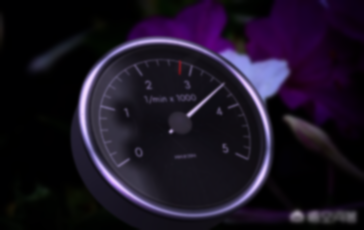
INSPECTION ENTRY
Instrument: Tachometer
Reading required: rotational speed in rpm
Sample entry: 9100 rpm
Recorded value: 3600 rpm
